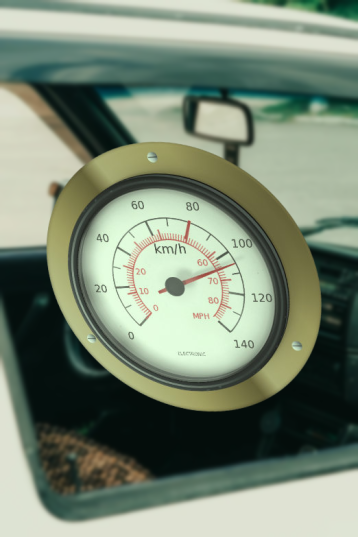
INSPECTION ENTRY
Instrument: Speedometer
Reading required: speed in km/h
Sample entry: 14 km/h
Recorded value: 105 km/h
